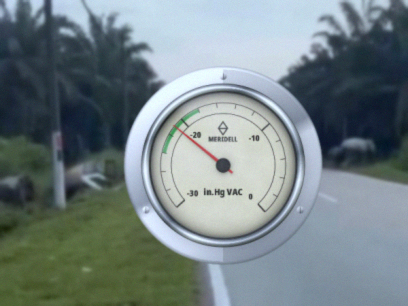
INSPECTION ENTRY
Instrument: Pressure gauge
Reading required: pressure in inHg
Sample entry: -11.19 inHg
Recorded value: -21 inHg
